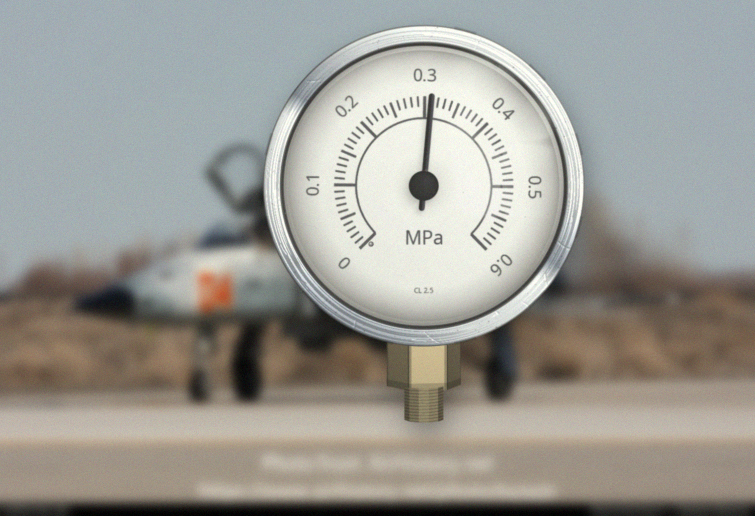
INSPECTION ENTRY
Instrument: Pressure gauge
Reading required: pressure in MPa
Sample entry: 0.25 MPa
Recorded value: 0.31 MPa
